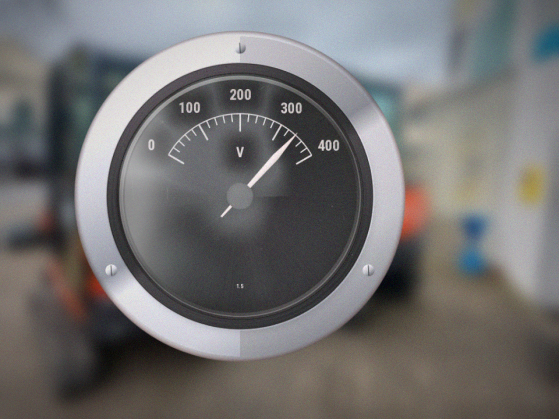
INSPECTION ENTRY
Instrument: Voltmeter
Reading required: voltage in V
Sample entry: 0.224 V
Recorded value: 340 V
